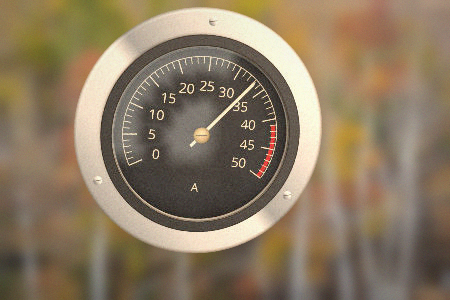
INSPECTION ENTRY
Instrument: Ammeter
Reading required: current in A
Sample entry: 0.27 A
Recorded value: 33 A
